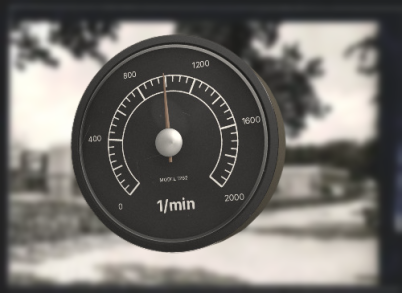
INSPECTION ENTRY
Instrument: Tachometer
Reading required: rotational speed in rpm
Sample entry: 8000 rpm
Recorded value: 1000 rpm
